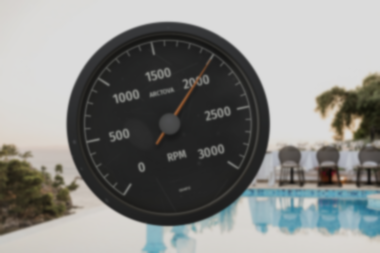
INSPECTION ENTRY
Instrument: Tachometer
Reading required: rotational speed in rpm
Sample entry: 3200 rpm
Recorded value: 2000 rpm
